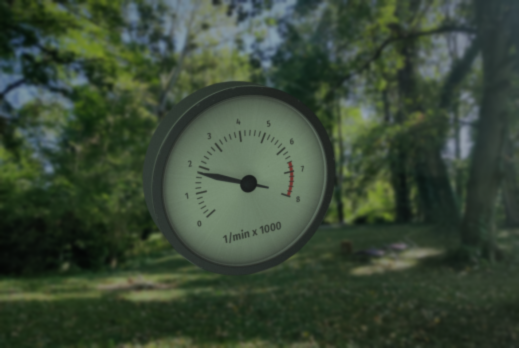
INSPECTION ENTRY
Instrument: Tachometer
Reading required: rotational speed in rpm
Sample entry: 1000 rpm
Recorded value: 1800 rpm
